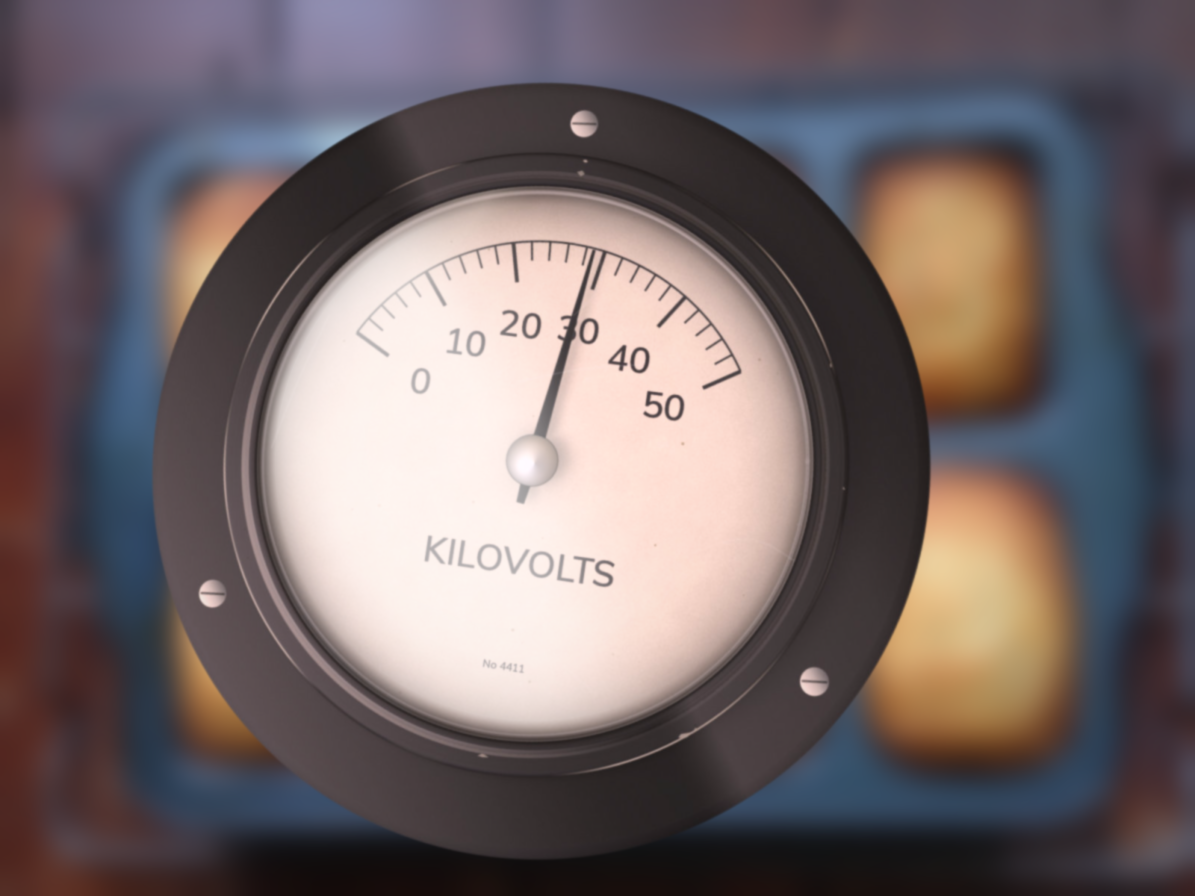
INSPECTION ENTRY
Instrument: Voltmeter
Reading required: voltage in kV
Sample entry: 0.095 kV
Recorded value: 29 kV
